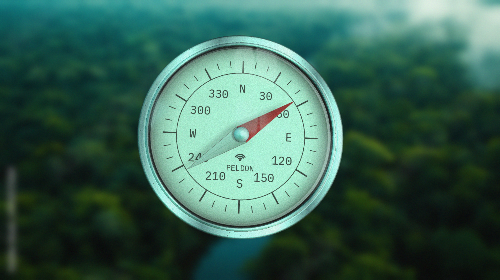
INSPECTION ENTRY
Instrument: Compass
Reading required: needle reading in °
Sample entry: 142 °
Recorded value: 55 °
